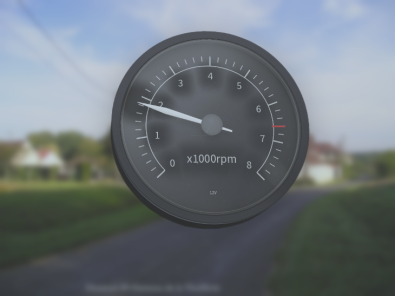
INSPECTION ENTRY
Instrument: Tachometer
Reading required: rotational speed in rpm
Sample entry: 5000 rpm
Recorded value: 1800 rpm
